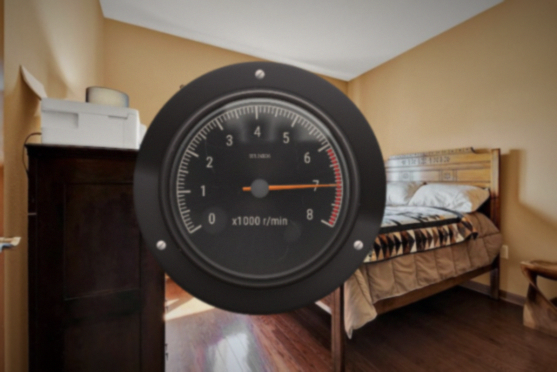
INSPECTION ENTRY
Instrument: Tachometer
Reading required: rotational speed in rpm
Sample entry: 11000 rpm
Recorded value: 7000 rpm
